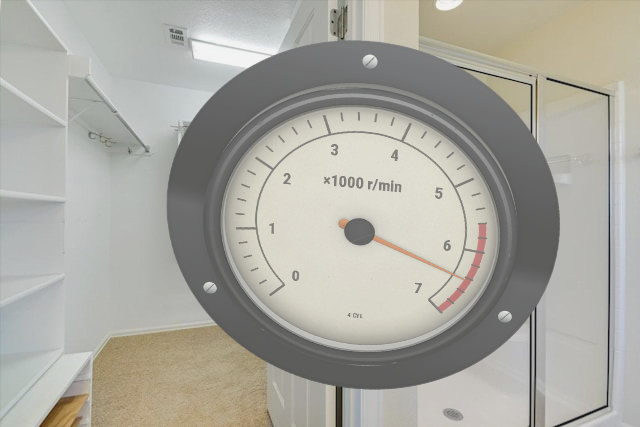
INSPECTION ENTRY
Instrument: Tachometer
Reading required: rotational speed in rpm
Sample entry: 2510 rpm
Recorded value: 6400 rpm
